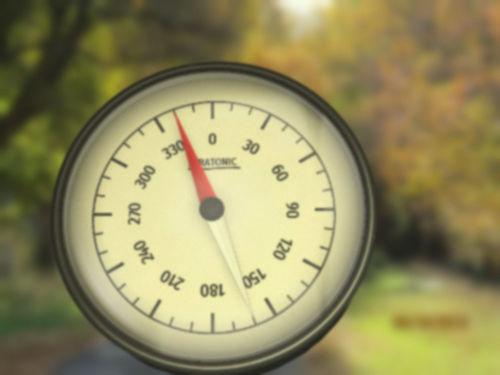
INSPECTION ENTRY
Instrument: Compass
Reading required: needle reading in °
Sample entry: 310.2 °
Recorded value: 340 °
